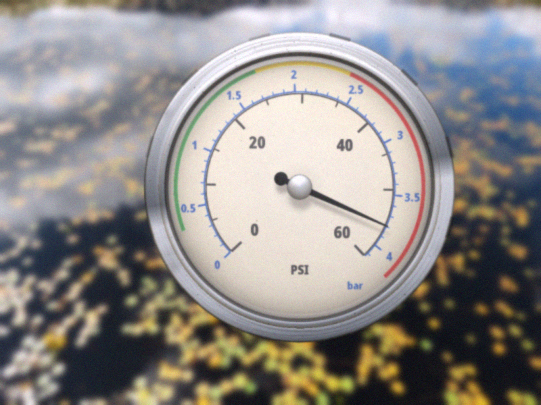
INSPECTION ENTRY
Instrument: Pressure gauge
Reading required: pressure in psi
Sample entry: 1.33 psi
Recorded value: 55 psi
